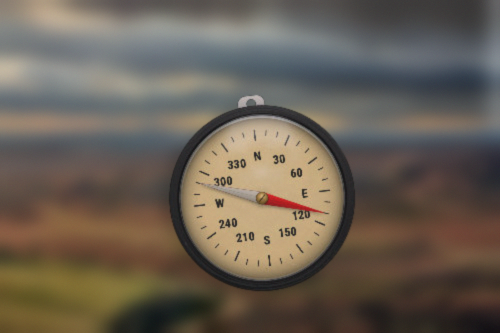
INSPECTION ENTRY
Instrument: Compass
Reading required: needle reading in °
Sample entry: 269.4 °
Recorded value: 110 °
